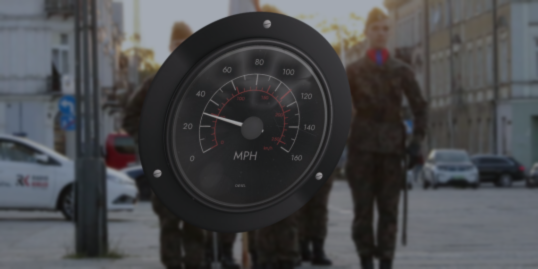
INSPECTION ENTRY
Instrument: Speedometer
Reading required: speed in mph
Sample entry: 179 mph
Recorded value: 30 mph
